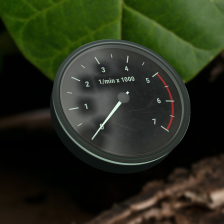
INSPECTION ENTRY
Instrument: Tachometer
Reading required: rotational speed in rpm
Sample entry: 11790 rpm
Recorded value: 0 rpm
